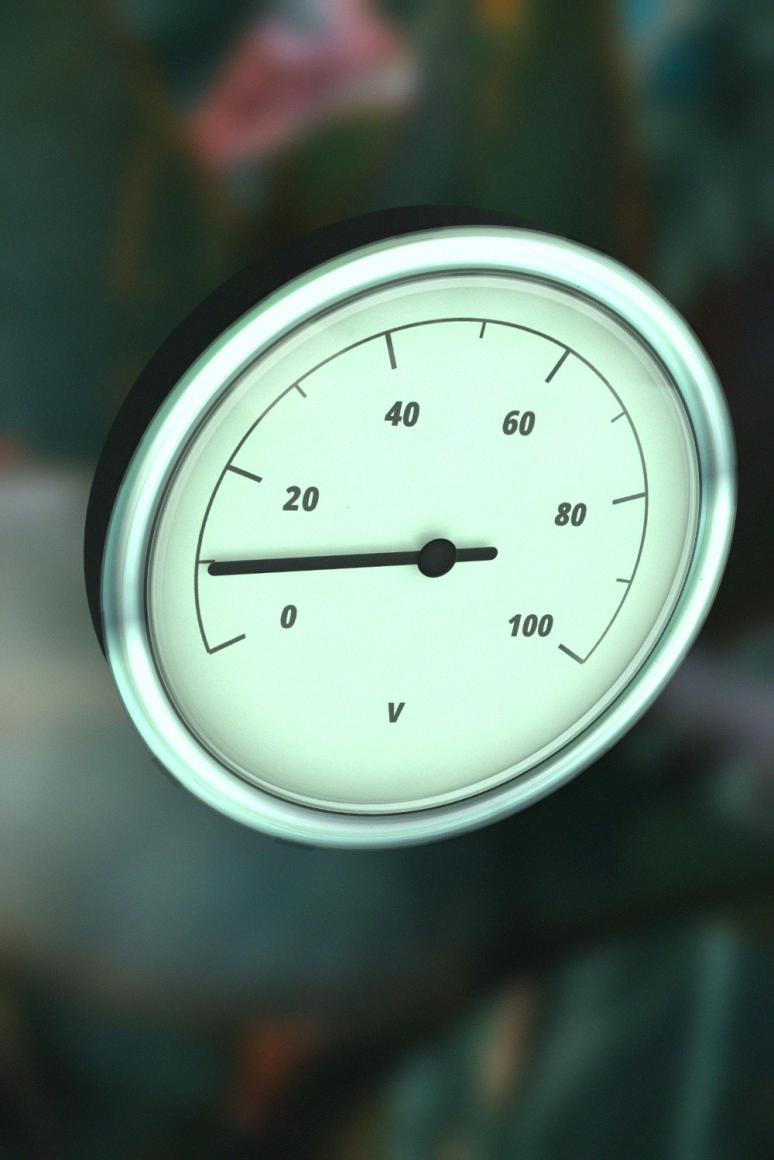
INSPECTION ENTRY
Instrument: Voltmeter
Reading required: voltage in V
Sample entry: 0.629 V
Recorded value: 10 V
